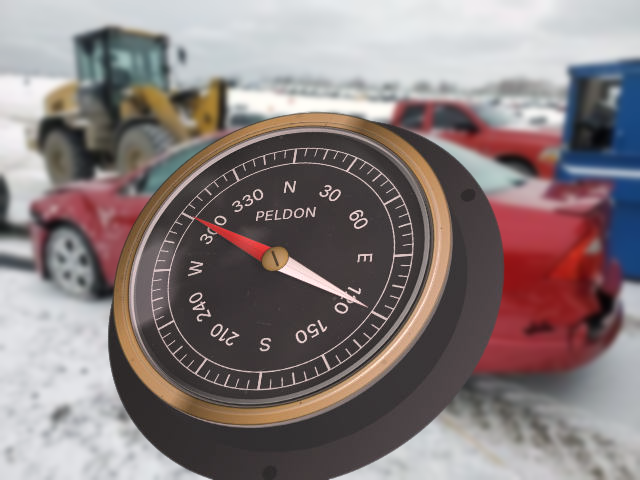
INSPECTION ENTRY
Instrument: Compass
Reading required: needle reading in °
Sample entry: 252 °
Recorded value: 300 °
